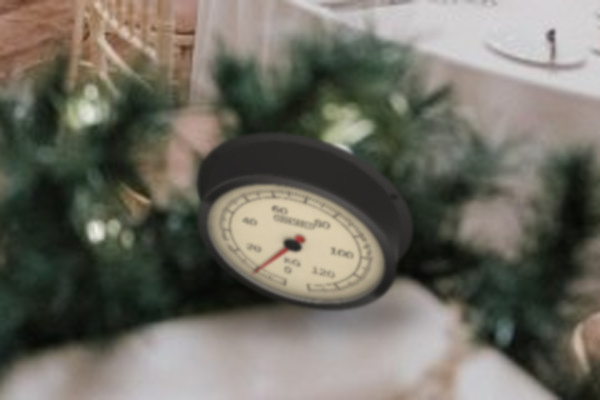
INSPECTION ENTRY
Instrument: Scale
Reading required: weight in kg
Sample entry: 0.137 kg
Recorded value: 10 kg
